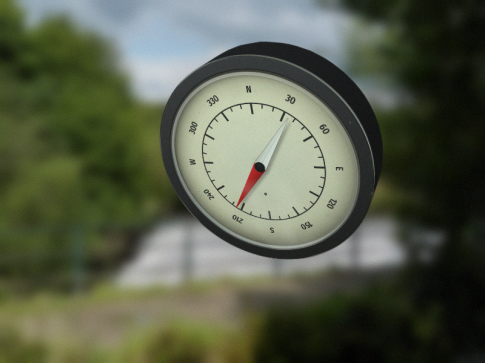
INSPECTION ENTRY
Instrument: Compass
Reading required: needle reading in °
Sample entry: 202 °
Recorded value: 215 °
